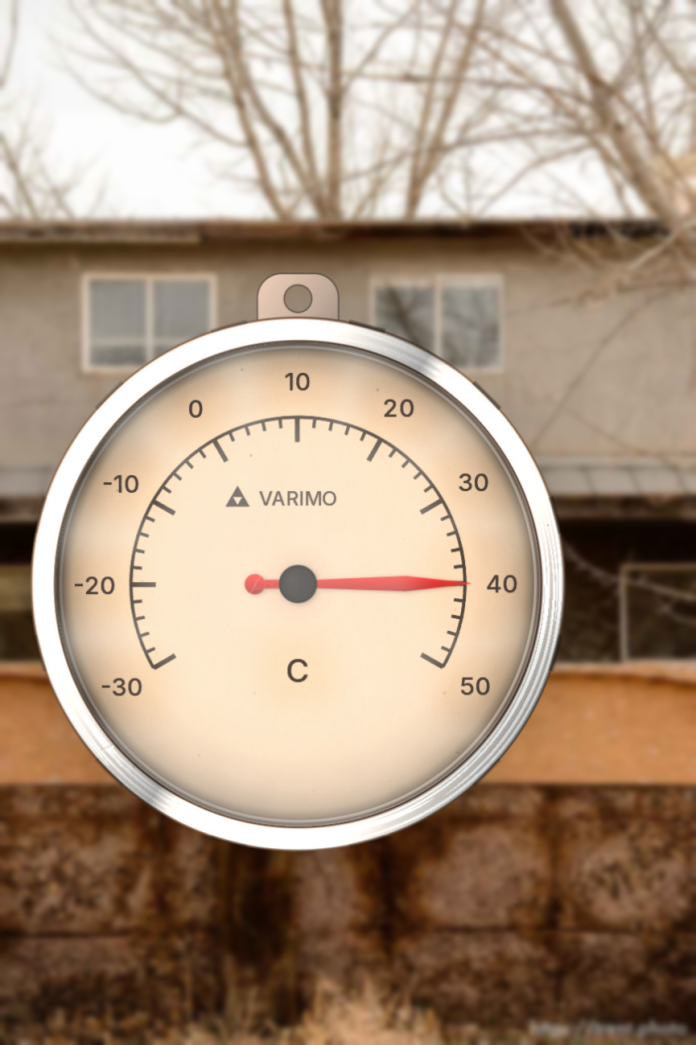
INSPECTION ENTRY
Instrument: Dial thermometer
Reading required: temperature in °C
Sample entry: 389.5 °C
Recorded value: 40 °C
